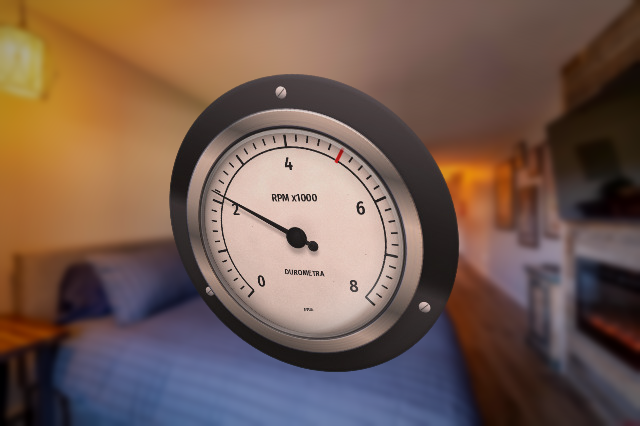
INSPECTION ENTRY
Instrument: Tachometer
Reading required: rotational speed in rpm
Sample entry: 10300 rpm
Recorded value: 2200 rpm
